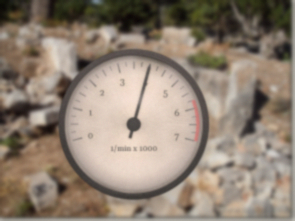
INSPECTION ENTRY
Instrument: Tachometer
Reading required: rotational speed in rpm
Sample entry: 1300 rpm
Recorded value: 4000 rpm
